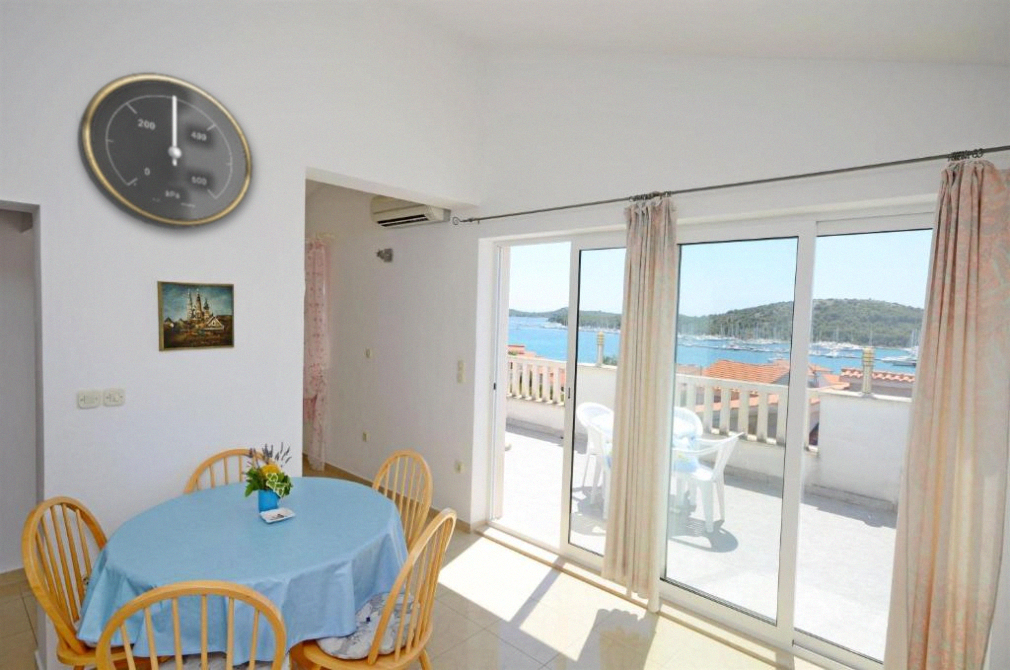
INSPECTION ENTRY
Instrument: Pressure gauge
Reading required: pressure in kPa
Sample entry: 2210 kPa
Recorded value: 300 kPa
